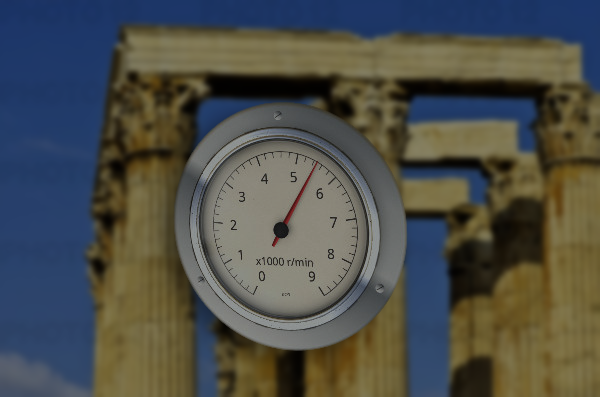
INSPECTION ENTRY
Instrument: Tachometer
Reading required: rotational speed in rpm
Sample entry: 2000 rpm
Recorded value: 5500 rpm
